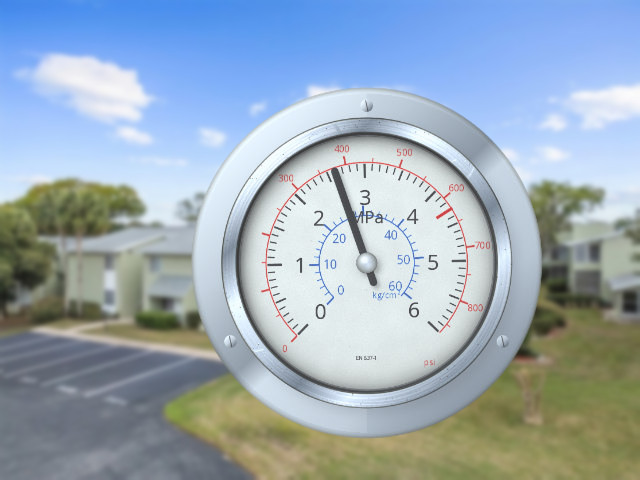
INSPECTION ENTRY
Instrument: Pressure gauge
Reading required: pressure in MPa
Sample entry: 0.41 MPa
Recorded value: 2.6 MPa
